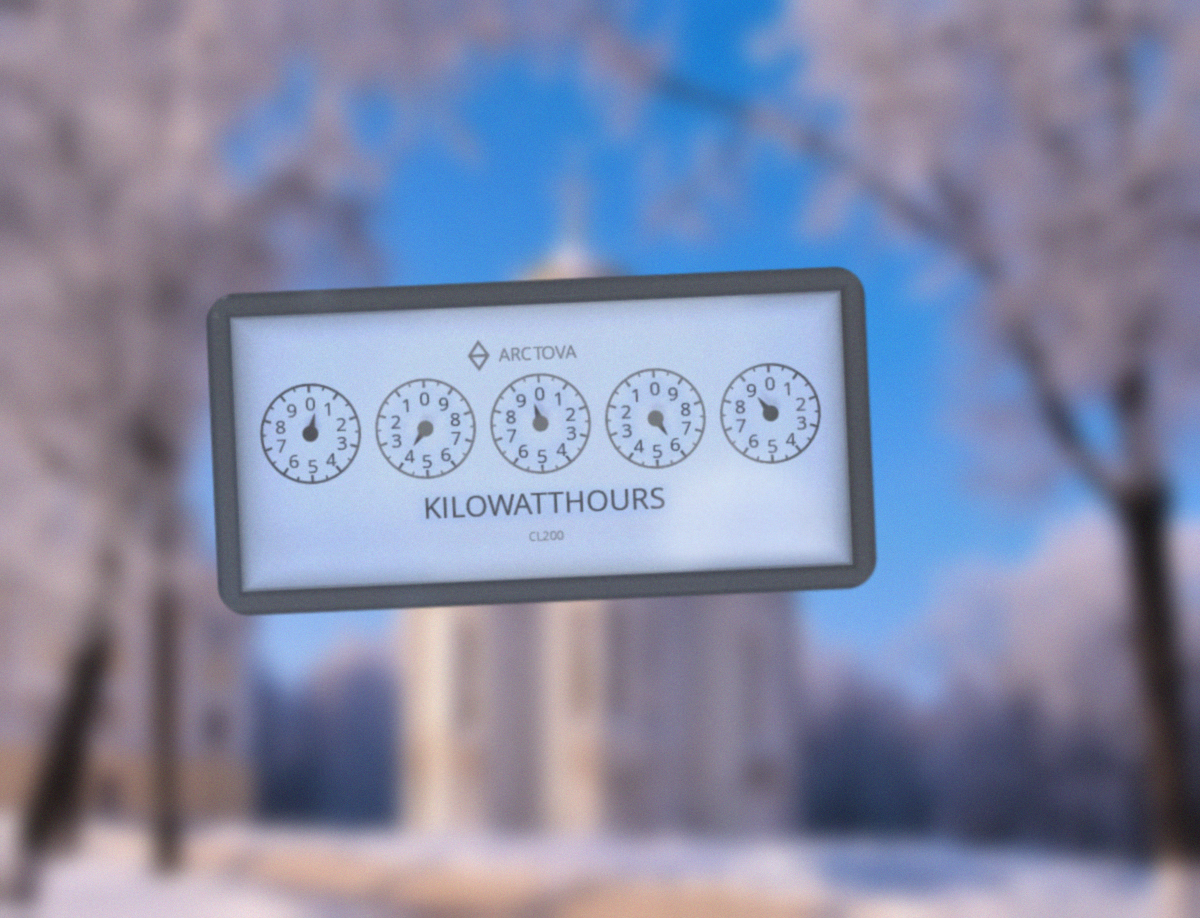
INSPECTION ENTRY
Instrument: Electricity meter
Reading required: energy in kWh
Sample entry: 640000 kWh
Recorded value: 3959 kWh
